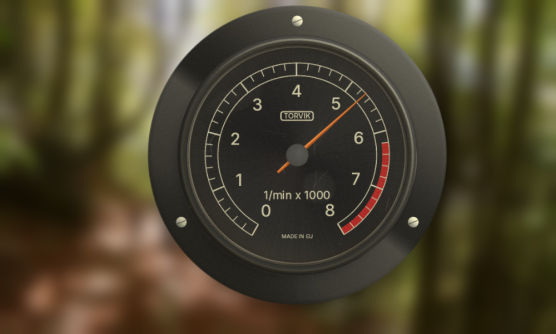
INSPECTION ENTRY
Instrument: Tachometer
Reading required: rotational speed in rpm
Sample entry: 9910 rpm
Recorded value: 5300 rpm
